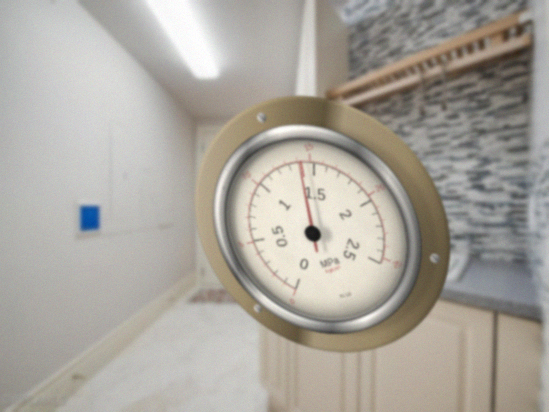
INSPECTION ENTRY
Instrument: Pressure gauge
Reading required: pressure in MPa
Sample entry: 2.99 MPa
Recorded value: 1.4 MPa
